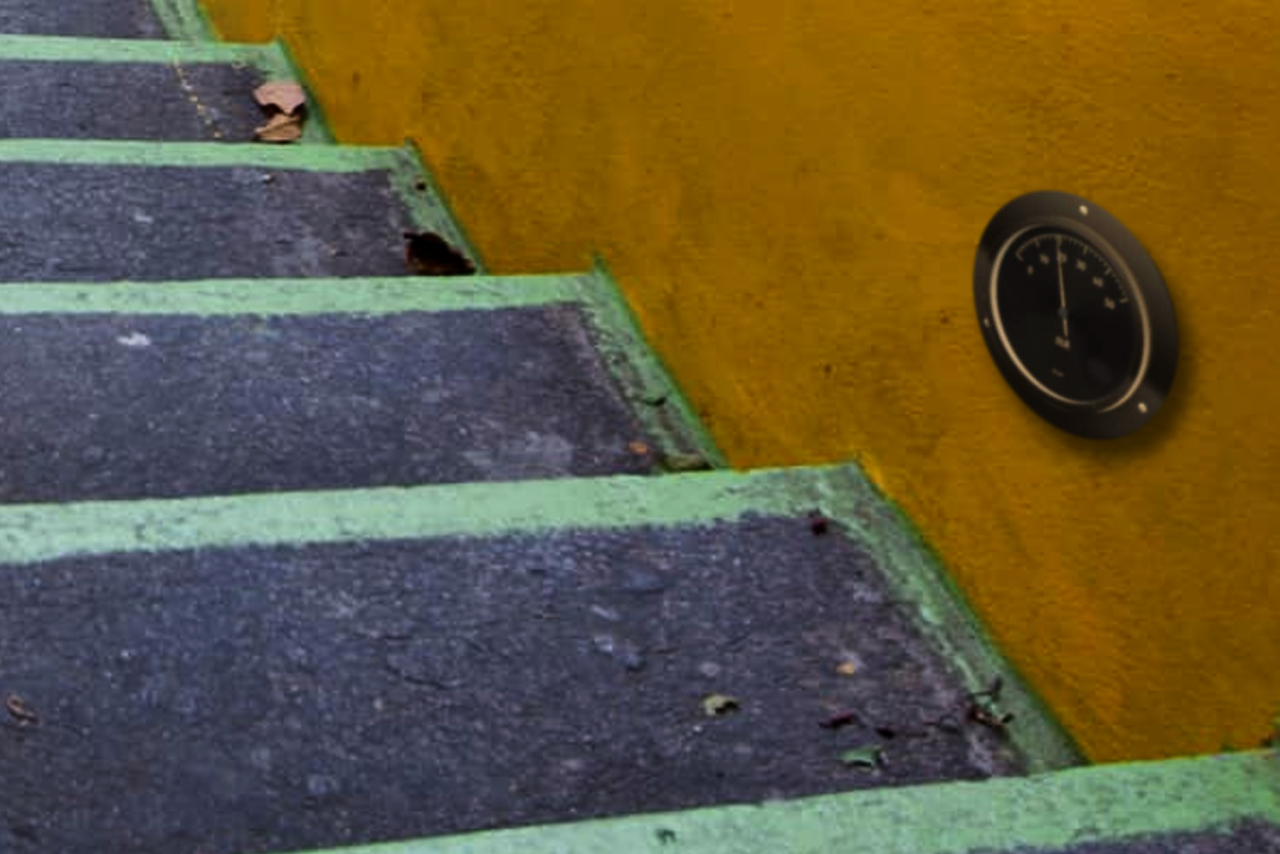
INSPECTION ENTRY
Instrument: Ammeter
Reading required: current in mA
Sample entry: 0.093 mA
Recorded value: 20 mA
